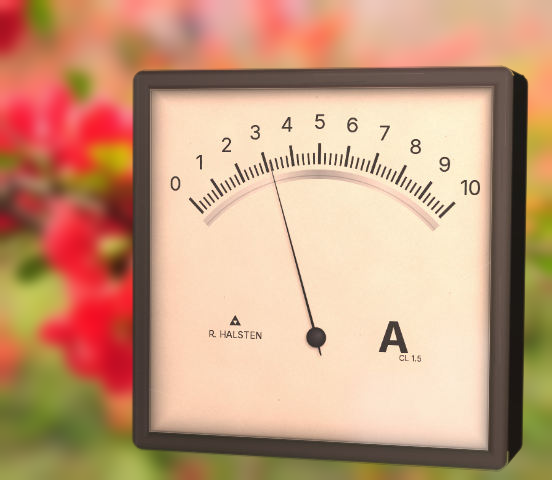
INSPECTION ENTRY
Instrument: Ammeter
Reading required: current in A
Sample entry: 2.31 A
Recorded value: 3.2 A
